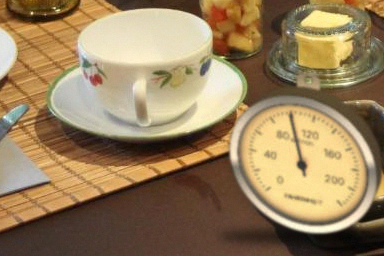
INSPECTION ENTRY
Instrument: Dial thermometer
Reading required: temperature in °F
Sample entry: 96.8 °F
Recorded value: 100 °F
